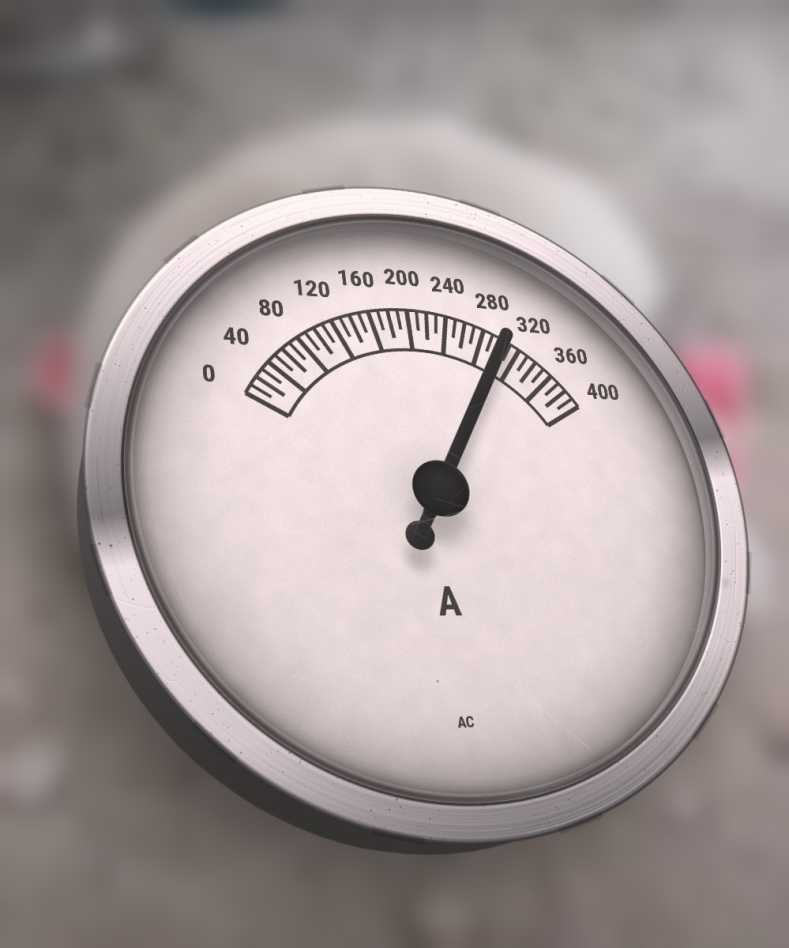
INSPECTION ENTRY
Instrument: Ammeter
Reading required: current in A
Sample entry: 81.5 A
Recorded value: 300 A
